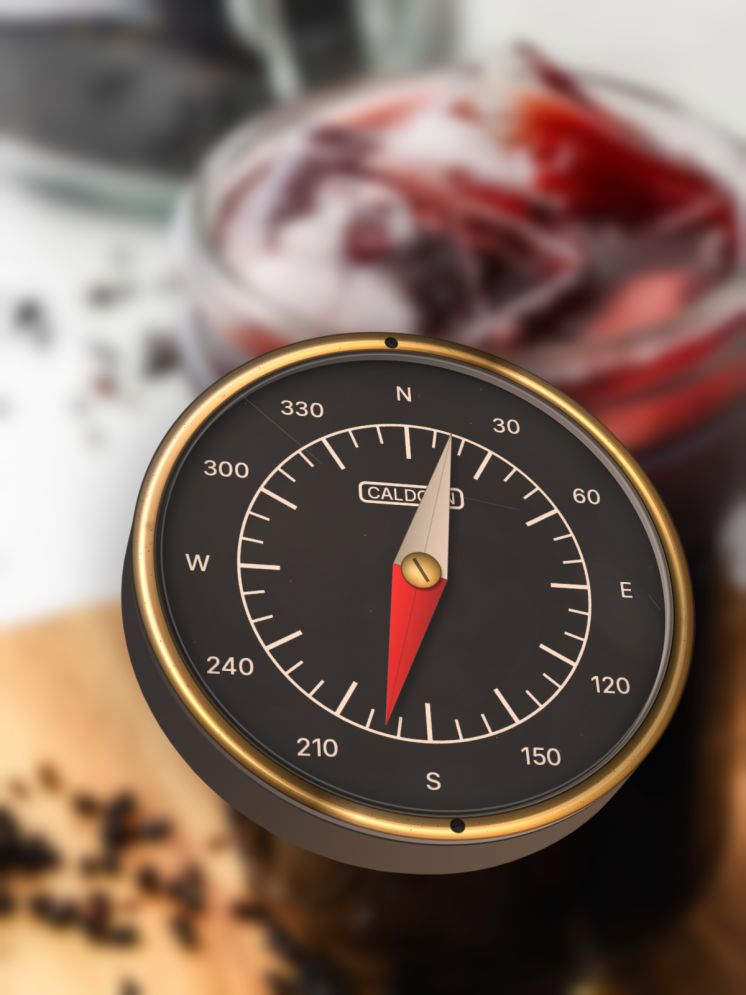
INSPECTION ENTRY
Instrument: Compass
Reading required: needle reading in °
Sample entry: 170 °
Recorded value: 195 °
